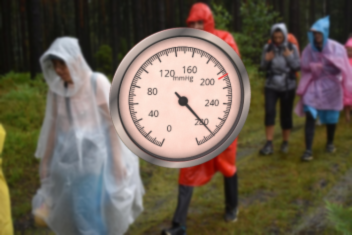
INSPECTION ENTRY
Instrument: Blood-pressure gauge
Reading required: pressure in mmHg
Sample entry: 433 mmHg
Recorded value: 280 mmHg
